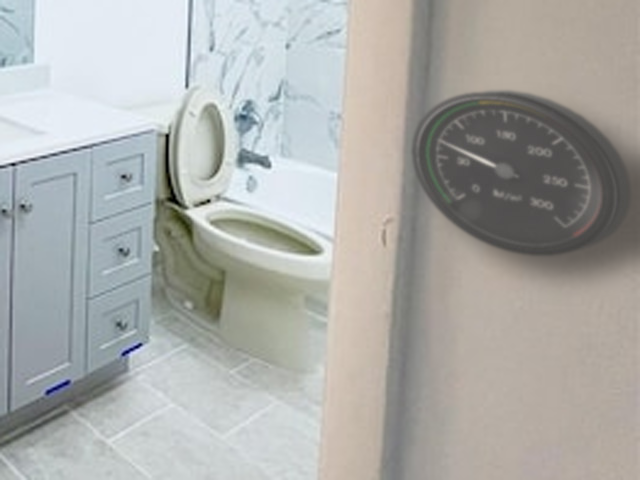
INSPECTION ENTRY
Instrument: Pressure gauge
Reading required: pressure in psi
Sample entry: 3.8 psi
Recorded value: 70 psi
